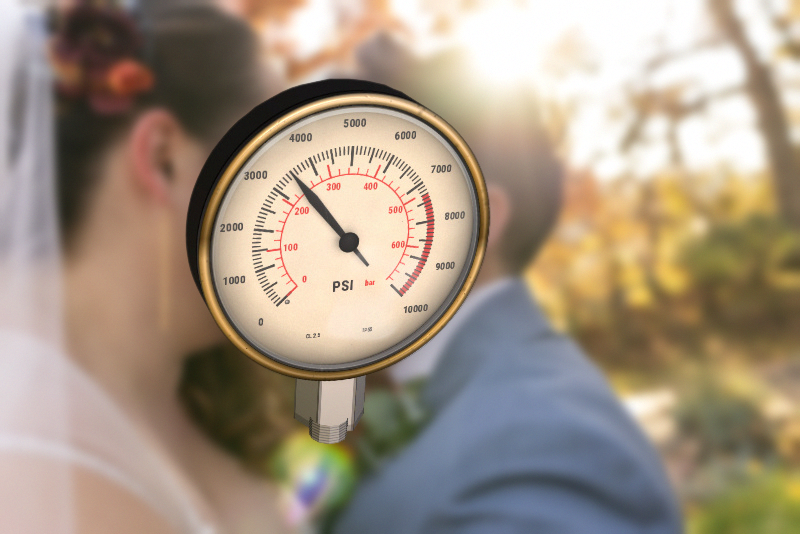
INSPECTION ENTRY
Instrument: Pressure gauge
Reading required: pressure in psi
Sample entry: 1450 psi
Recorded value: 3500 psi
